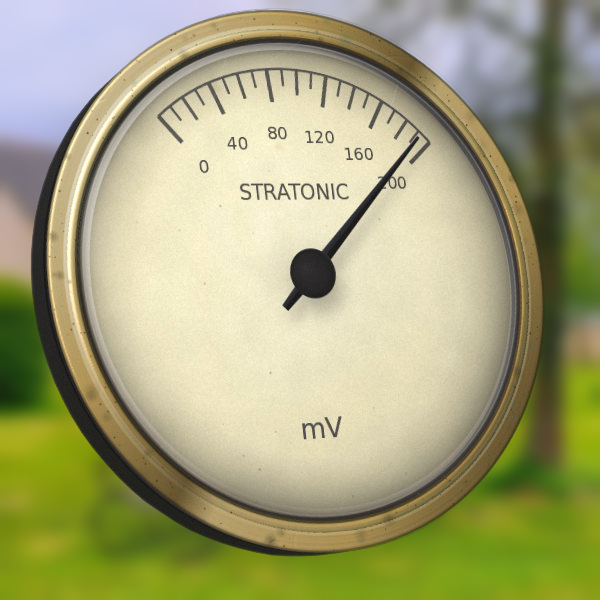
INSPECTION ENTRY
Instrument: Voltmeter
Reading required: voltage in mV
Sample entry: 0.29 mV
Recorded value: 190 mV
